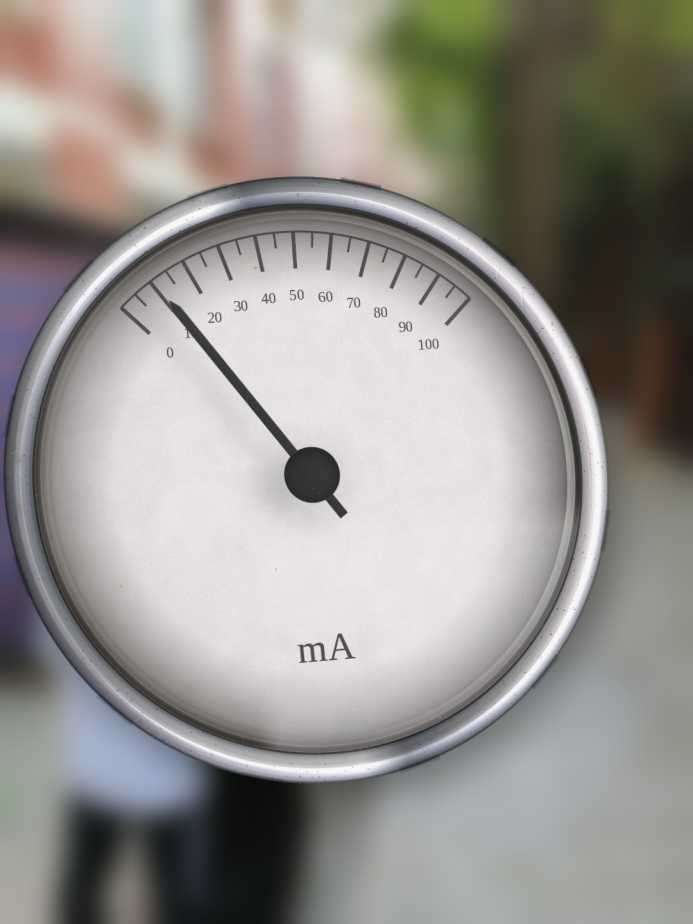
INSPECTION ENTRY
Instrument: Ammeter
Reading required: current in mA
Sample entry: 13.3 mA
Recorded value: 10 mA
